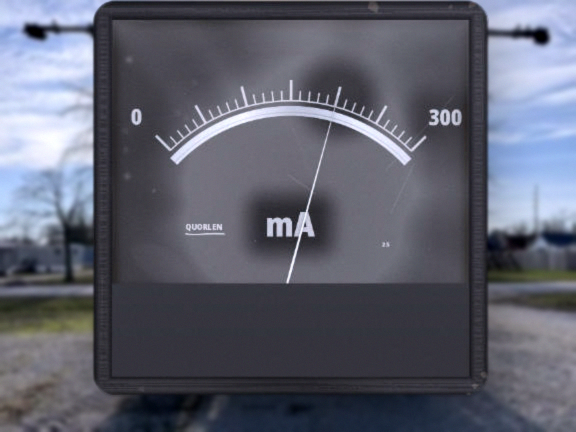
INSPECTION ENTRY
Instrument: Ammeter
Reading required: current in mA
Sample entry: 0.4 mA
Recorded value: 200 mA
